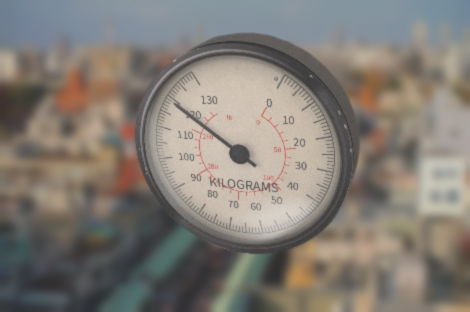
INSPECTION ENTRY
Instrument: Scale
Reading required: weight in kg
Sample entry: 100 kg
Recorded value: 120 kg
